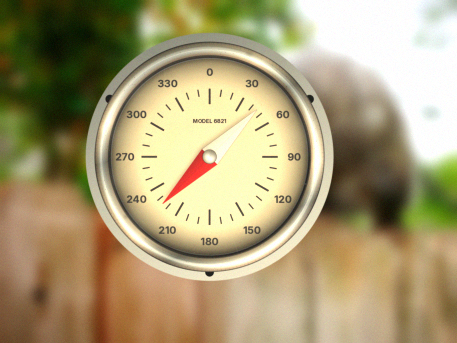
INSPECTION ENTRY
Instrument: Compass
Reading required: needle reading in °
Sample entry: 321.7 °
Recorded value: 225 °
